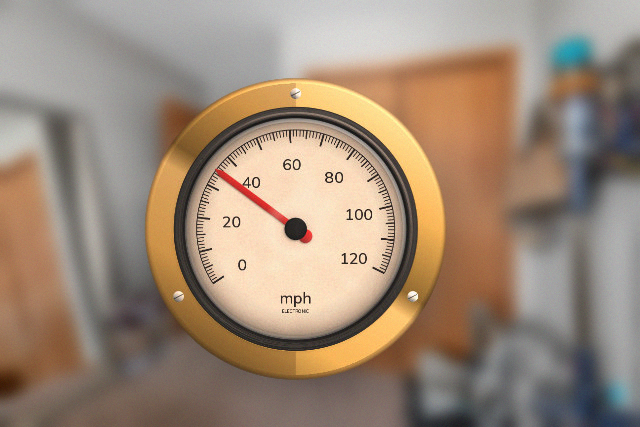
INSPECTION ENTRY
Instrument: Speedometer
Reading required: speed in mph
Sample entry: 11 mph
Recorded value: 35 mph
